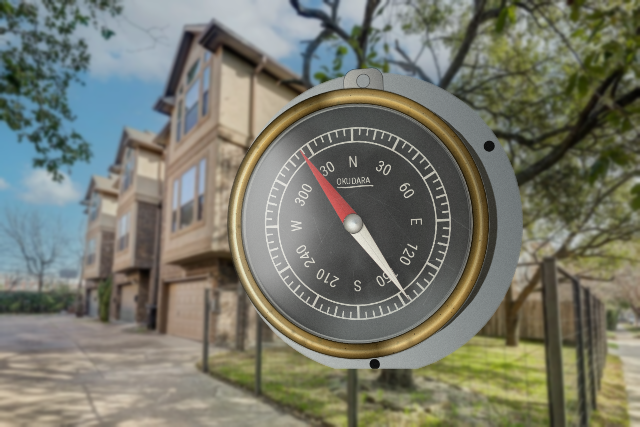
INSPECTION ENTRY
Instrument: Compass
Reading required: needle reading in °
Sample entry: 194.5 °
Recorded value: 325 °
